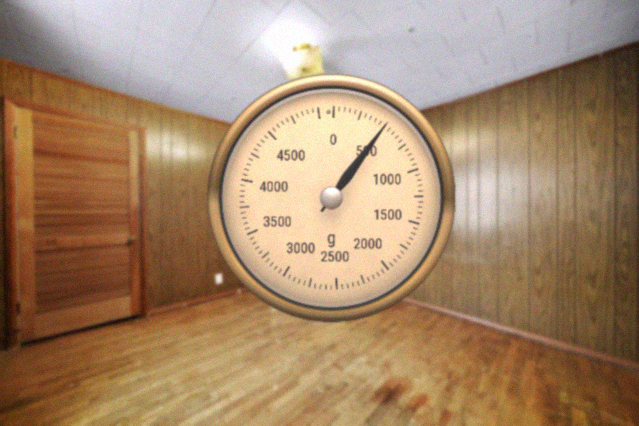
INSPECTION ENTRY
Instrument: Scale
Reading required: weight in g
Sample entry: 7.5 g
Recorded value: 500 g
